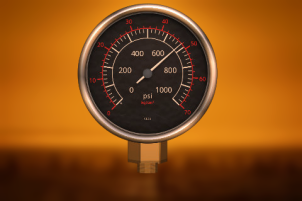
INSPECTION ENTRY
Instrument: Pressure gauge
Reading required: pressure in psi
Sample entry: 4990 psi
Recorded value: 680 psi
